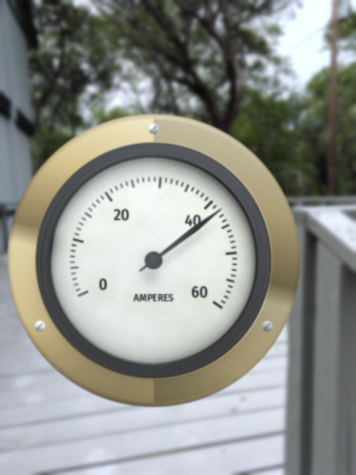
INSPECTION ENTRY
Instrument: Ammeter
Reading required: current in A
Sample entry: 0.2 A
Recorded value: 42 A
